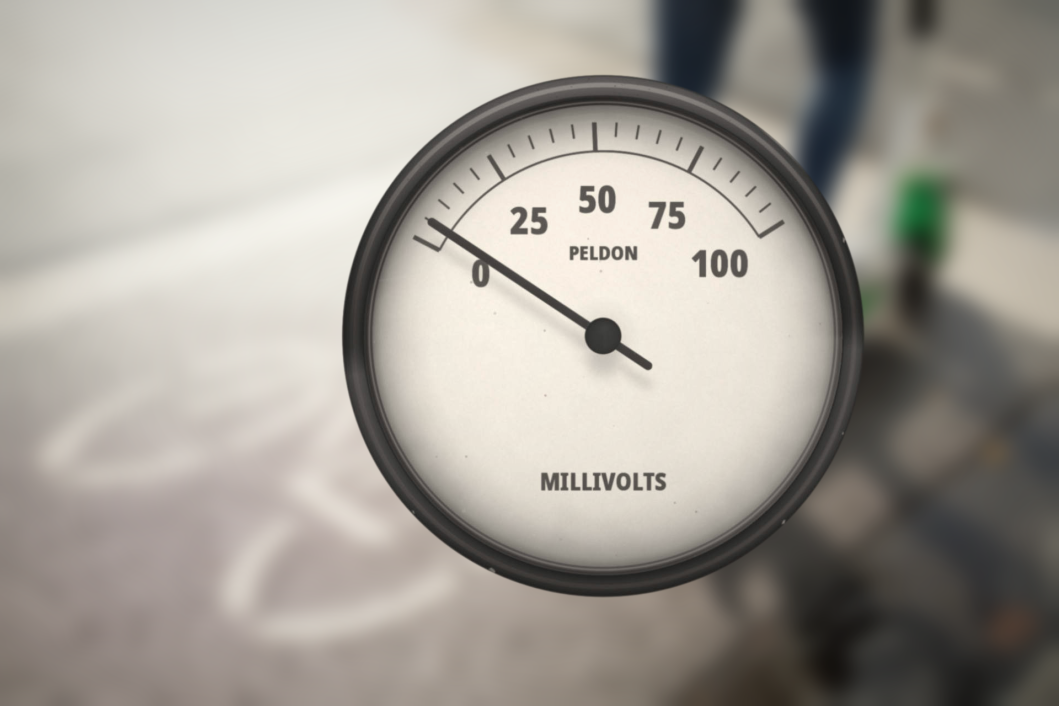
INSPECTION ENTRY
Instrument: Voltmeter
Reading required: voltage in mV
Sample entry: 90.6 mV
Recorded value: 5 mV
